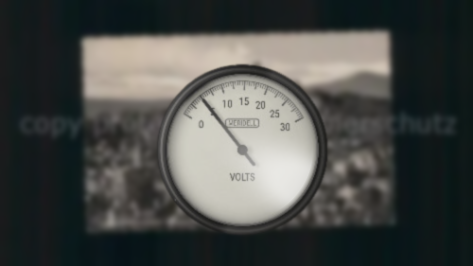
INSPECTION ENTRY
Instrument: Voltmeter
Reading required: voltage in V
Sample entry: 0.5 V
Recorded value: 5 V
